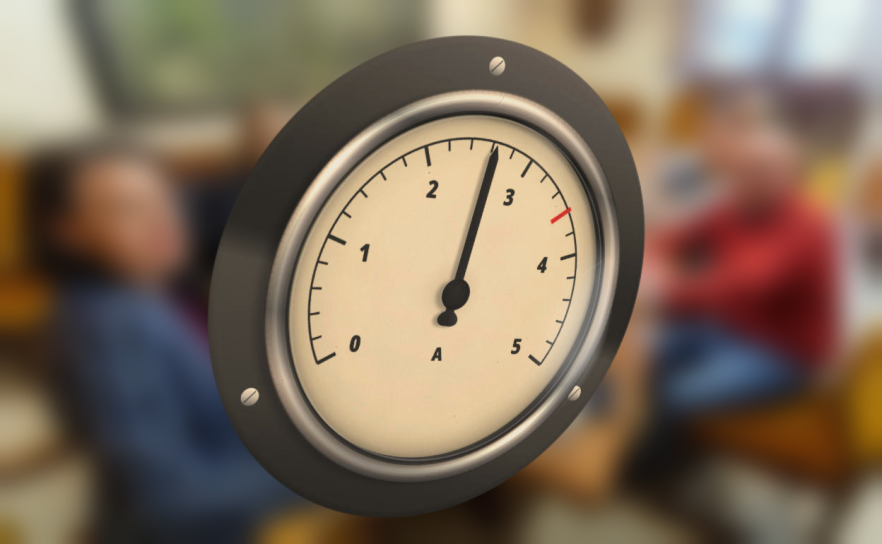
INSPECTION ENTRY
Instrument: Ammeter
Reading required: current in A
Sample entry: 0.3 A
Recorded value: 2.6 A
